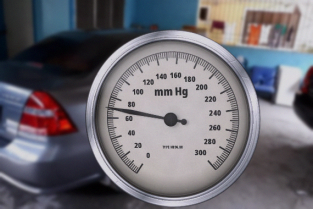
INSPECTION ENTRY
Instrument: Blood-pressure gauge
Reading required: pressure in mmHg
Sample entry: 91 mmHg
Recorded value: 70 mmHg
